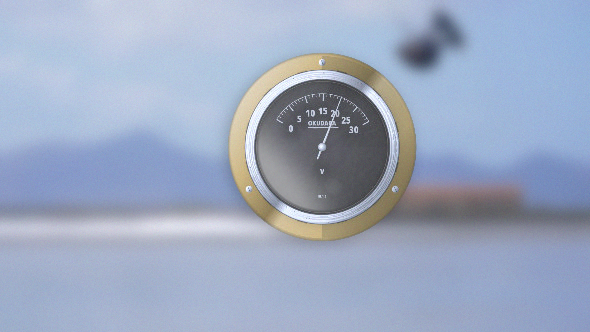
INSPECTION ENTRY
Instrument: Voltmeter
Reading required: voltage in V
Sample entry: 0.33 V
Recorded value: 20 V
